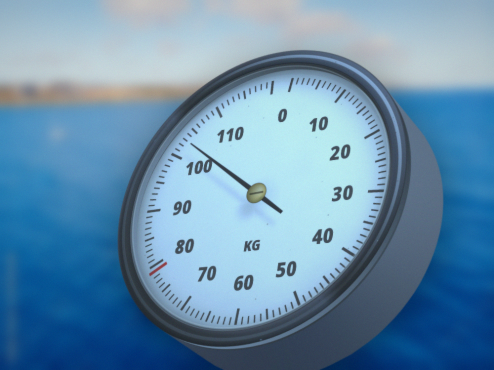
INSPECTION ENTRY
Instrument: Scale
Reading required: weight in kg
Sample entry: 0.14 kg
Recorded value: 103 kg
